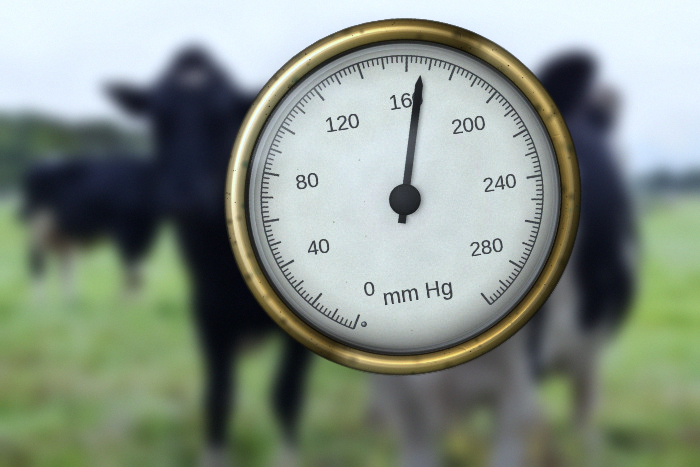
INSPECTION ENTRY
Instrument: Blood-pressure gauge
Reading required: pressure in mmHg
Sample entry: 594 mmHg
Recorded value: 166 mmHg
